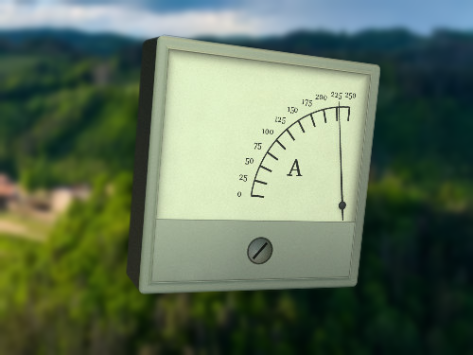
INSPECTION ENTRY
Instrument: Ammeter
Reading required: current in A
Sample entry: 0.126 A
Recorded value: 225 A
